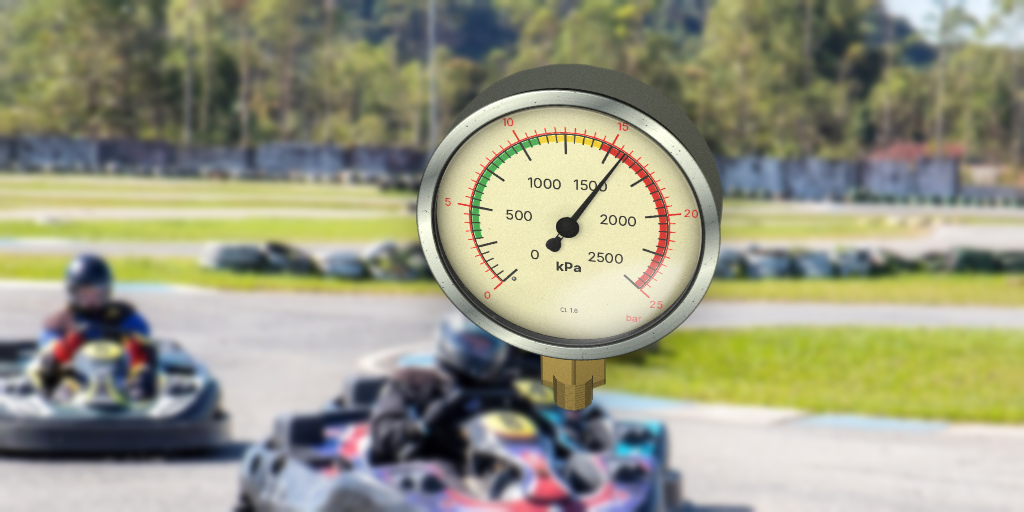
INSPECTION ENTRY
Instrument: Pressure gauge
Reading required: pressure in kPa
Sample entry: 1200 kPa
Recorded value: 1575 kPa
